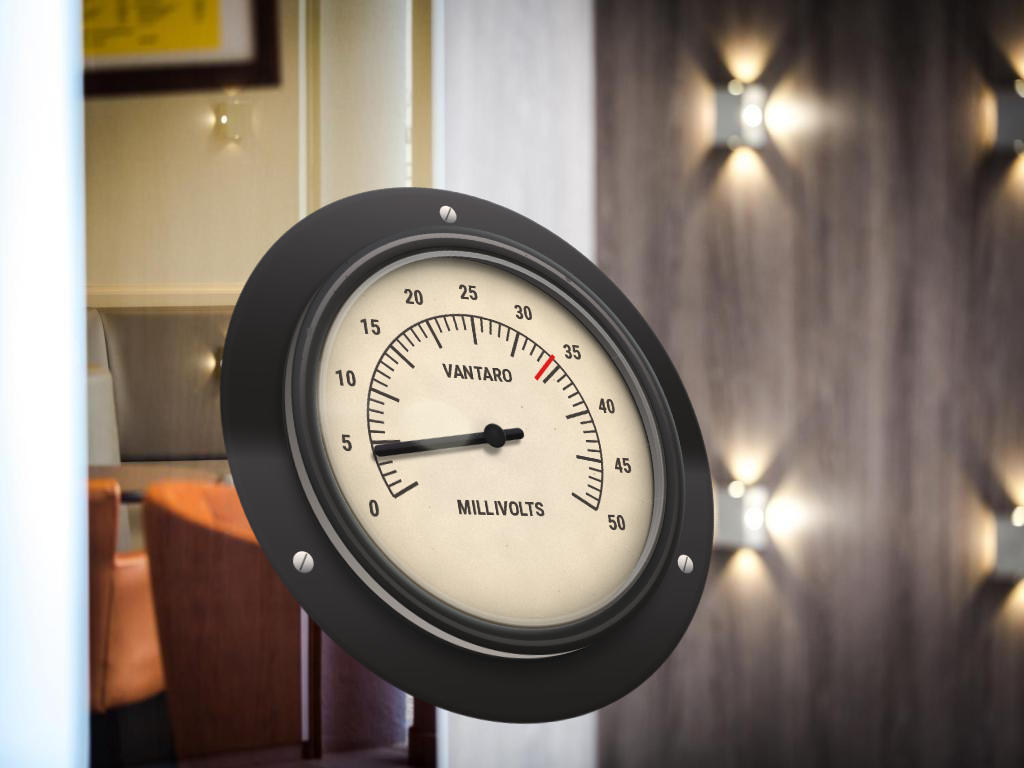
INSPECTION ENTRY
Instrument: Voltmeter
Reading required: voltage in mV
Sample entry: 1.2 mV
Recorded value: 4 mV
